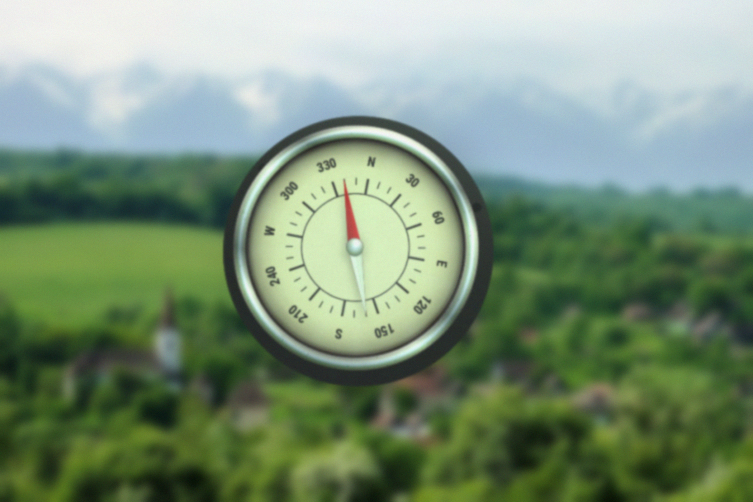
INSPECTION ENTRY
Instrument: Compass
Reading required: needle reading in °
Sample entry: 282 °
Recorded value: 340 °
